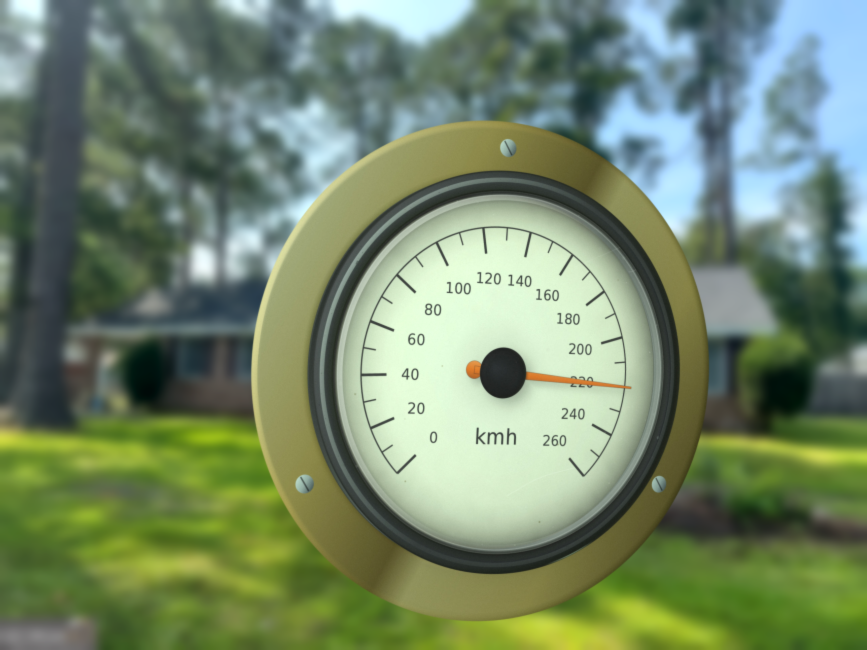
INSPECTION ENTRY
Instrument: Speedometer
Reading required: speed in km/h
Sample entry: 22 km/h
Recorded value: 220 km/h
